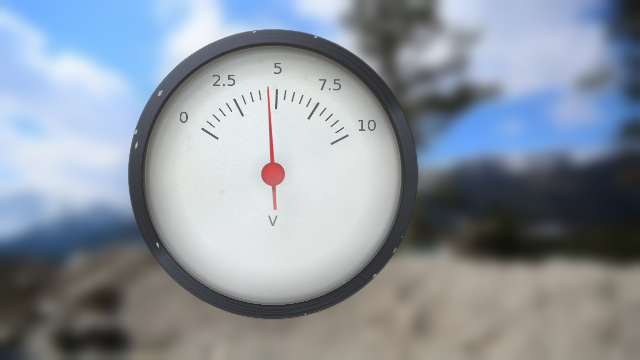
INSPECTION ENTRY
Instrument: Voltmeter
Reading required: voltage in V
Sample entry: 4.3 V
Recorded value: 4.5 V
